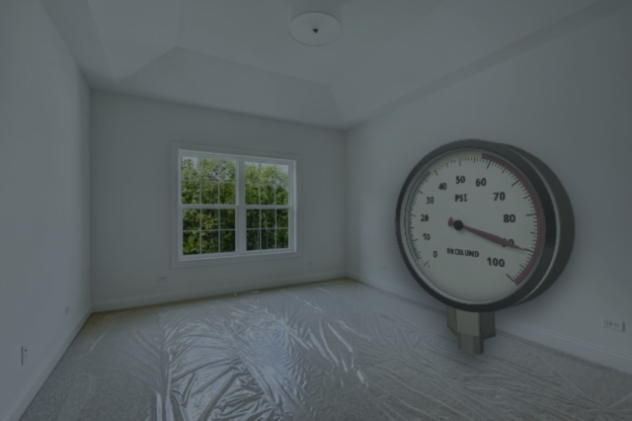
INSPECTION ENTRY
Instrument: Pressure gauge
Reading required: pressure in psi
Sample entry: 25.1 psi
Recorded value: 90 psi
